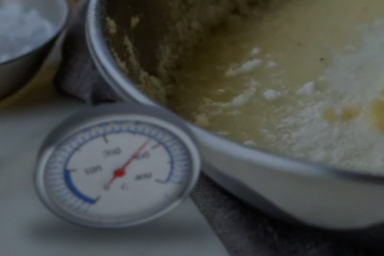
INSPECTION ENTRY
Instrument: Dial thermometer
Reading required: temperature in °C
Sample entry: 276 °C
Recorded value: 275 °C
